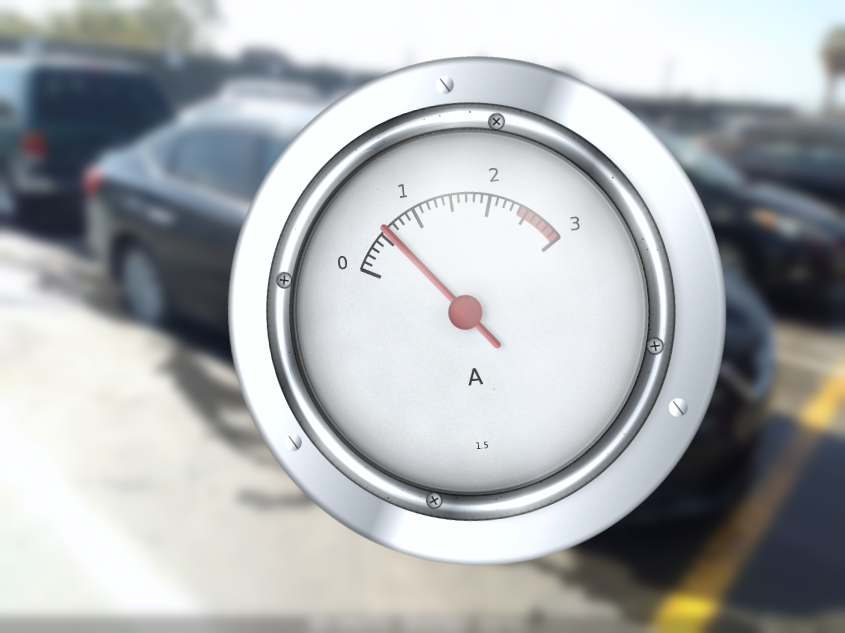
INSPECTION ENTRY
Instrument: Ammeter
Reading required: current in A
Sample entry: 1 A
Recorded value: 0.6 A
